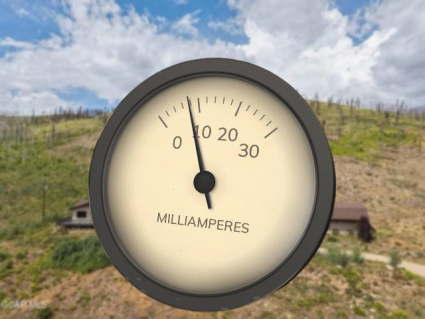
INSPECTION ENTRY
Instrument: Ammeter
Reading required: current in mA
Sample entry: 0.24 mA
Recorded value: 8 mA
